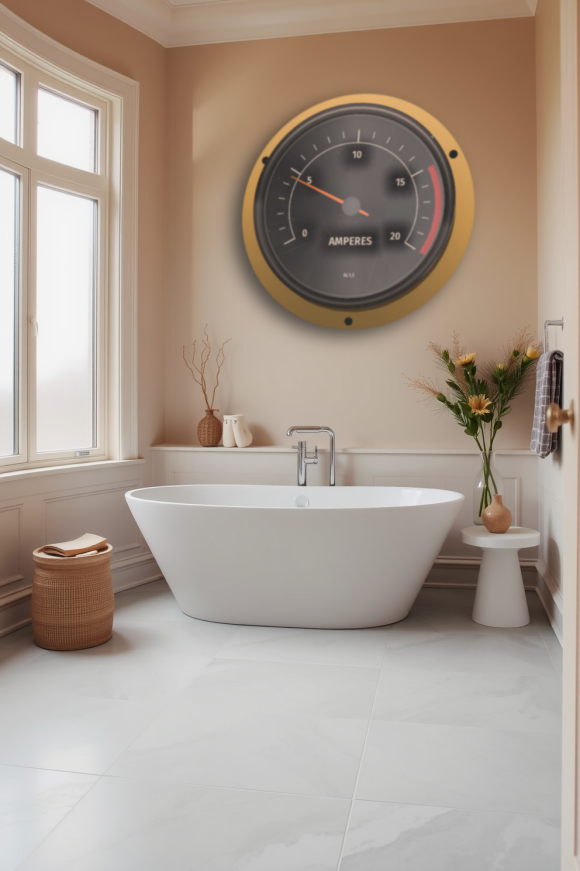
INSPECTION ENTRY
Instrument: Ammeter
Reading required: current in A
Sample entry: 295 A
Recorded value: 4.5 A
